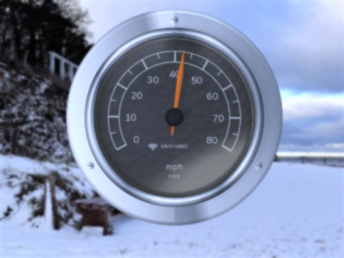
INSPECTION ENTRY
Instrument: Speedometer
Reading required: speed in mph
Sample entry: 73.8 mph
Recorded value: 42.5 mph
